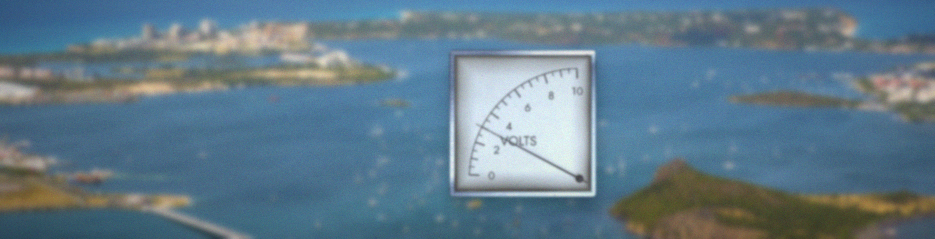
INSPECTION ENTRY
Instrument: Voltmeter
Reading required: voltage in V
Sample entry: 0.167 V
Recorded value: 3 V
